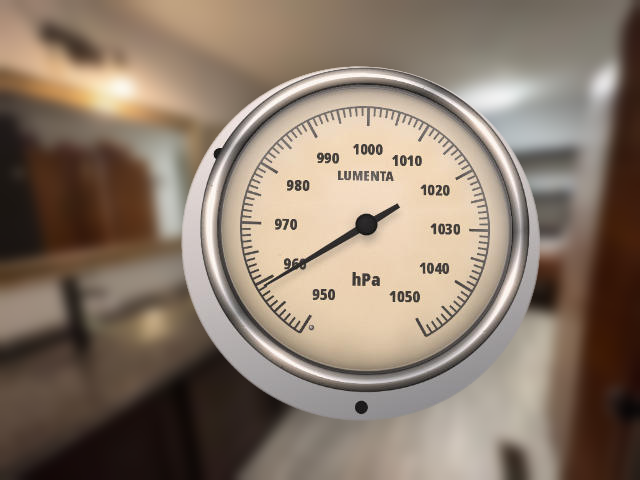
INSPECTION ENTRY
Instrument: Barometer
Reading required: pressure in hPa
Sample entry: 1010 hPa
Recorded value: 959 hPa
